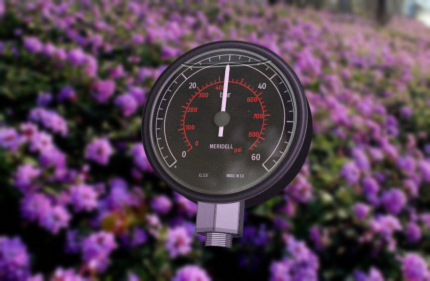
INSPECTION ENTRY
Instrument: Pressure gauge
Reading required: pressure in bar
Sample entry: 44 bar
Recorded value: 30 bar
